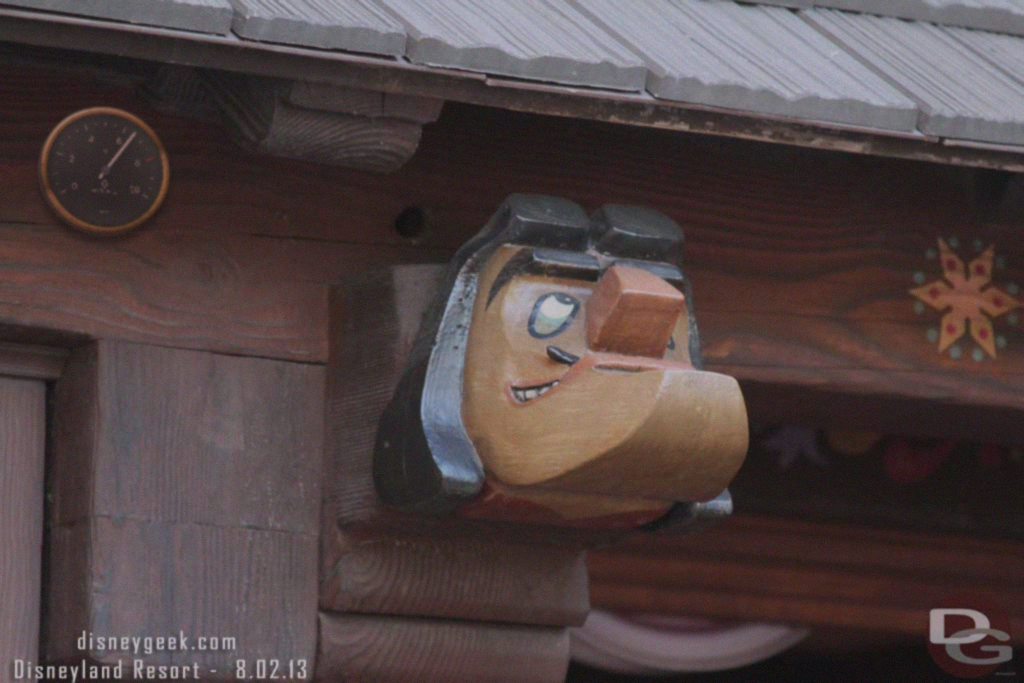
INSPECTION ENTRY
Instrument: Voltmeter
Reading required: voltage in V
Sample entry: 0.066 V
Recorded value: 6.5 V
